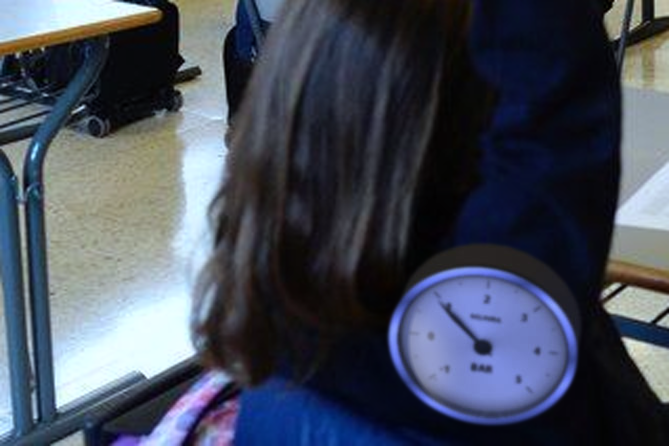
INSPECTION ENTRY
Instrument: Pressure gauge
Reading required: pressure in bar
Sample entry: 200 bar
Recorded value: 1 bar
